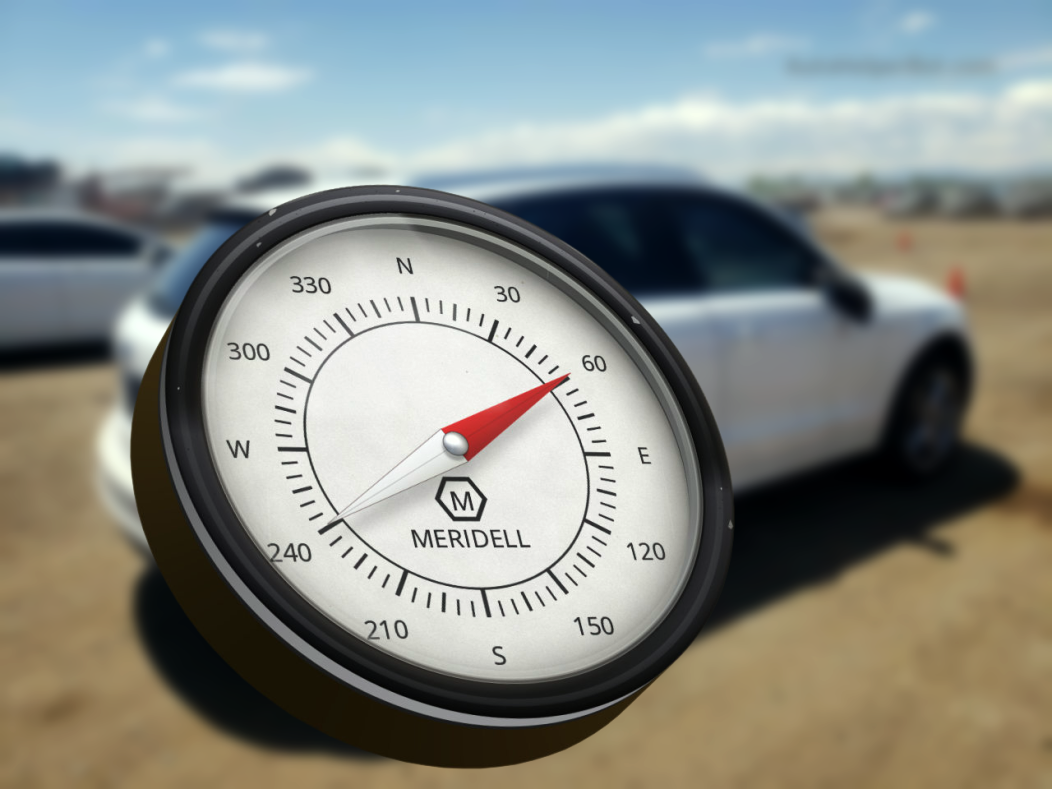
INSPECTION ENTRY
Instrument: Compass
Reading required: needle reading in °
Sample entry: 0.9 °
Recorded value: 60 °
